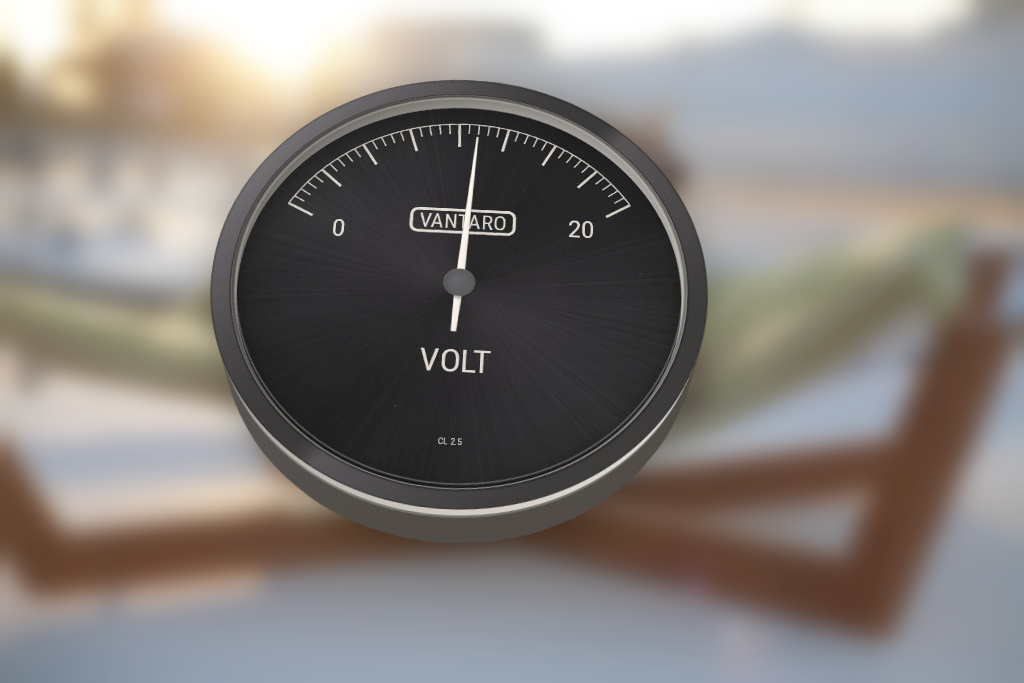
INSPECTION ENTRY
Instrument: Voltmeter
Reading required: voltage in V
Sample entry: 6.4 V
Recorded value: 11 V
